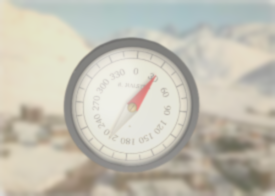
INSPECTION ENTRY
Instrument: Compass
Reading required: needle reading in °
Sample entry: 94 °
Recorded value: 30 °
